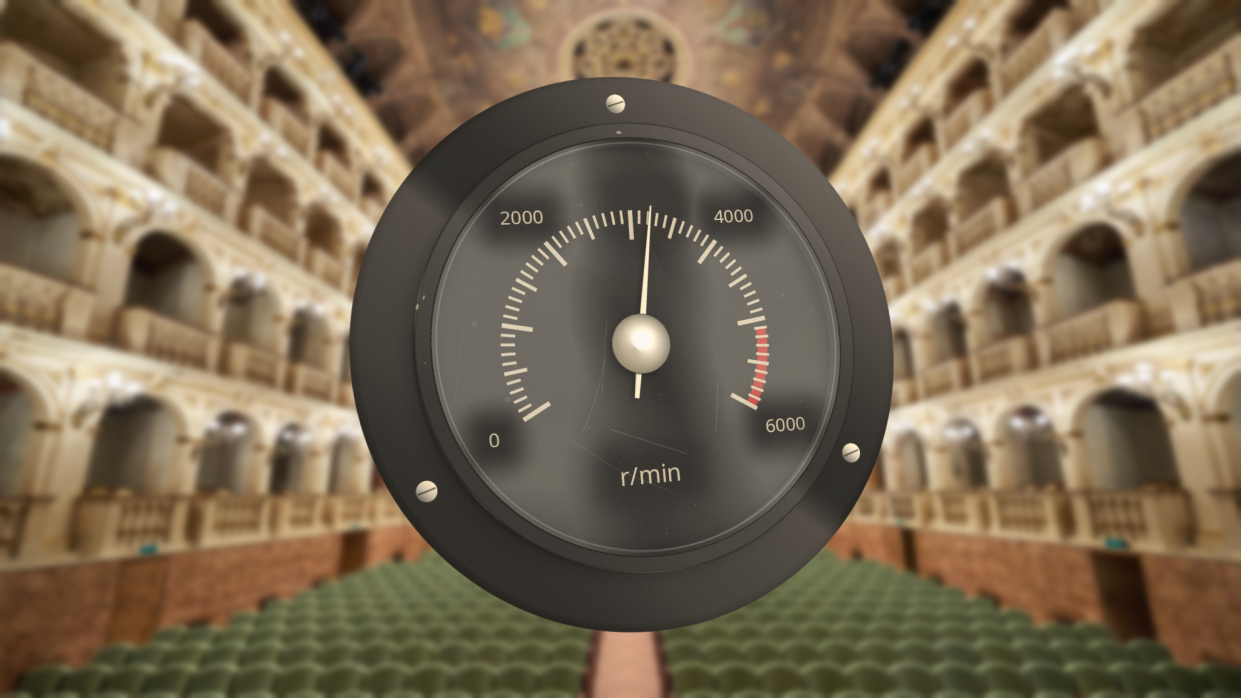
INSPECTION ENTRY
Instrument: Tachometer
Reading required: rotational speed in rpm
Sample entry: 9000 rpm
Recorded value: 3200 rpm
